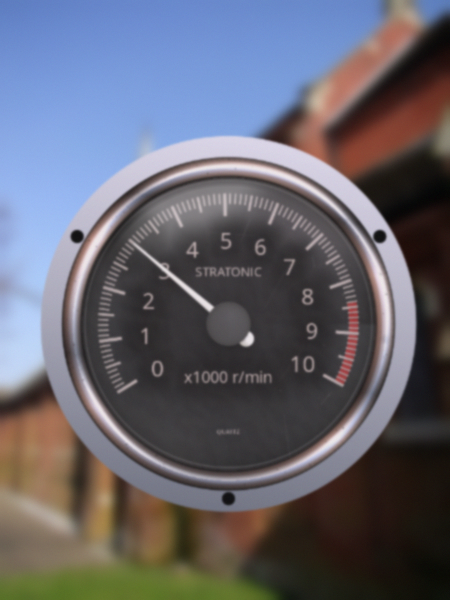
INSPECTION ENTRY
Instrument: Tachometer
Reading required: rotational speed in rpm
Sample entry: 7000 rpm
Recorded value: 3000 rpm
